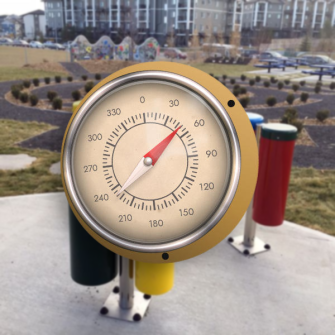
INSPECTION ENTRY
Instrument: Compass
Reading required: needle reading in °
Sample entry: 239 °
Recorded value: 50 °
